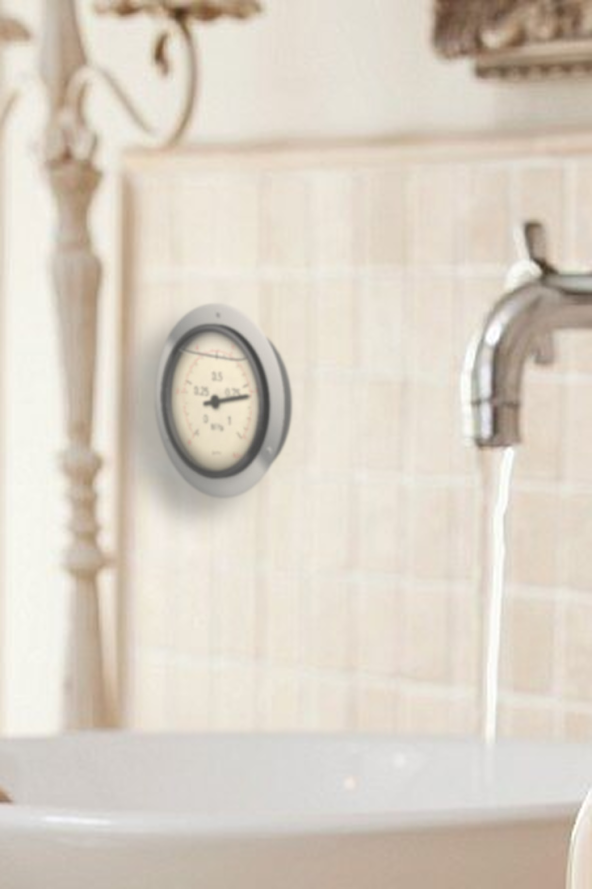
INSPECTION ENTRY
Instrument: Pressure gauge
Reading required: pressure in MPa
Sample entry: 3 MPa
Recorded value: 0.8 MPa
